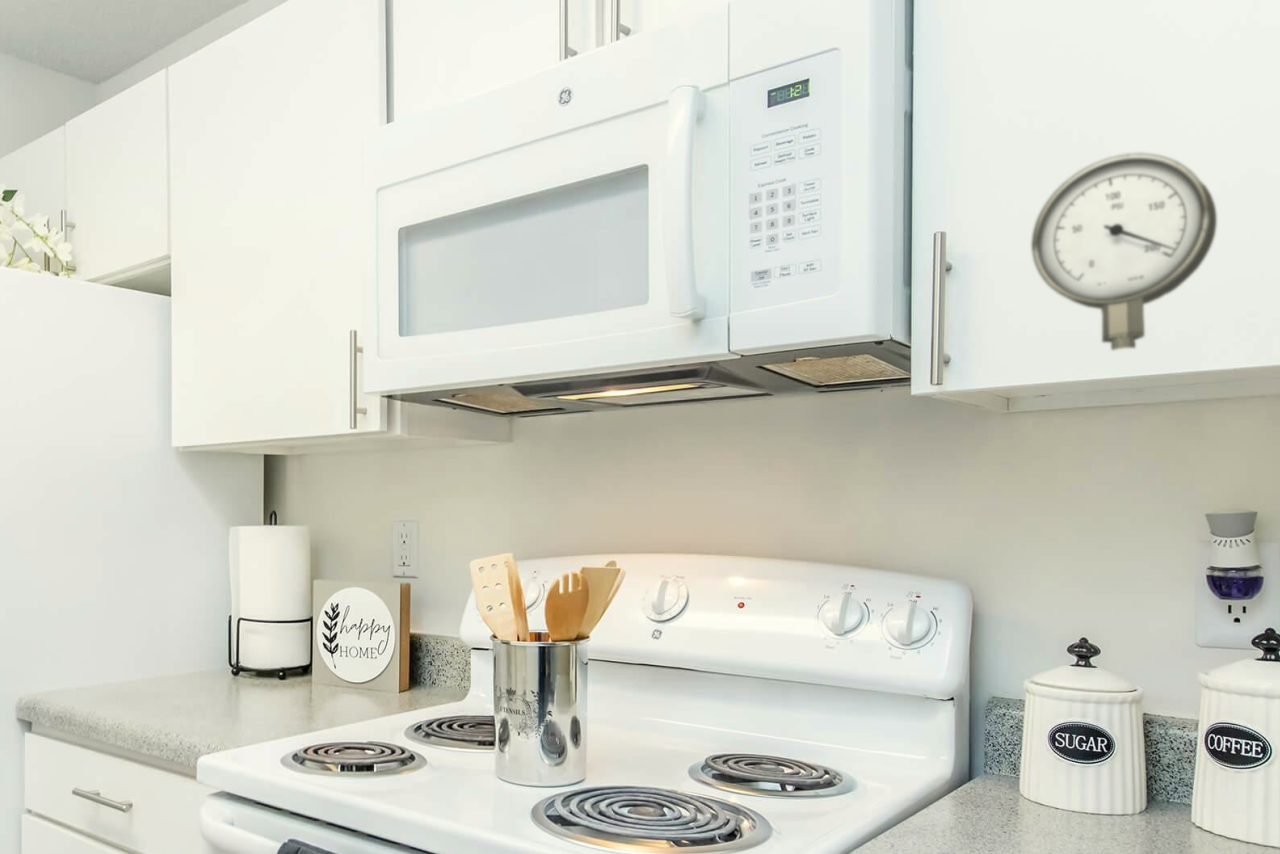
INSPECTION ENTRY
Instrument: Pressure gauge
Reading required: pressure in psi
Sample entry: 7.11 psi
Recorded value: 195 psi
